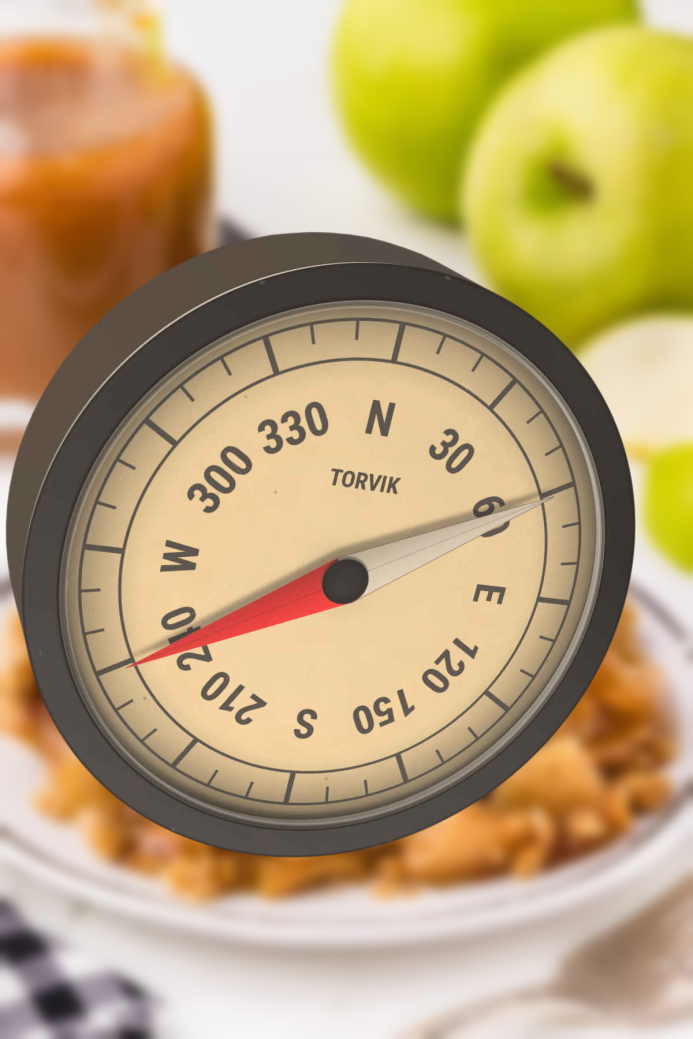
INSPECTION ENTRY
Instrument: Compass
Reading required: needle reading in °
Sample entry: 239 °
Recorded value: 240 °
